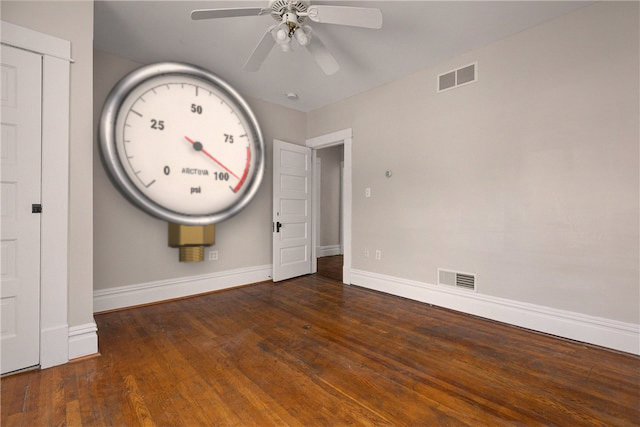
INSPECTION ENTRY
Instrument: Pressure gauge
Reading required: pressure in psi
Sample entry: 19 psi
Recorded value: 95 psi
